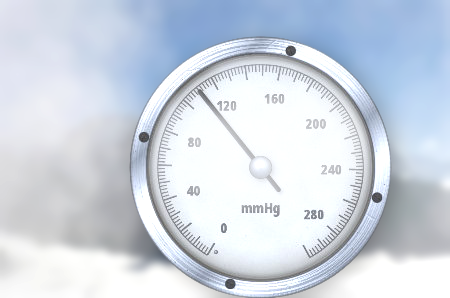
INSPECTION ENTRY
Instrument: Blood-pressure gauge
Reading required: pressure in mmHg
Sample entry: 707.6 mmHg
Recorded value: 110 mmHg
